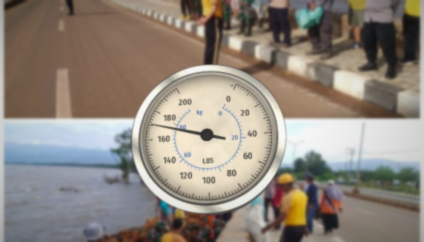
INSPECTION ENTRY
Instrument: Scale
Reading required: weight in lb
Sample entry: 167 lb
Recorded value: 170 lb
